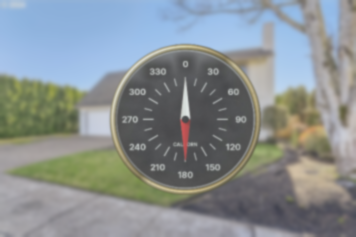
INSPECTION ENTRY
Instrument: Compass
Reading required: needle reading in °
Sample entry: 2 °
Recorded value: 180 °
